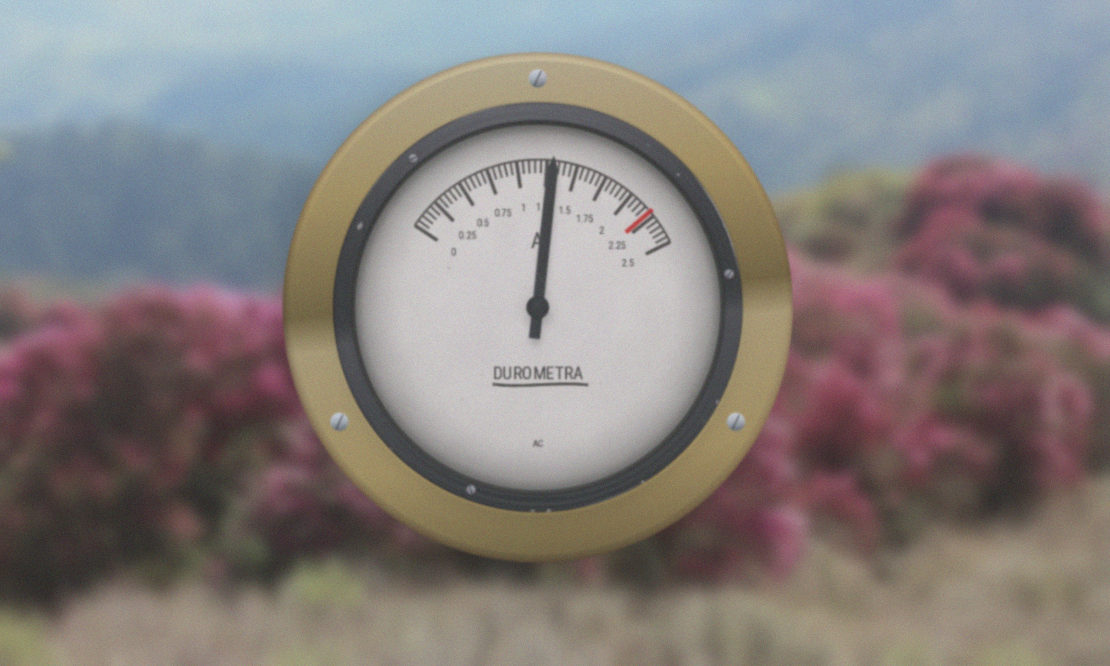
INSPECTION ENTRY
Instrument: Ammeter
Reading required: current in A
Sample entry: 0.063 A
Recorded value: 1.3 A
